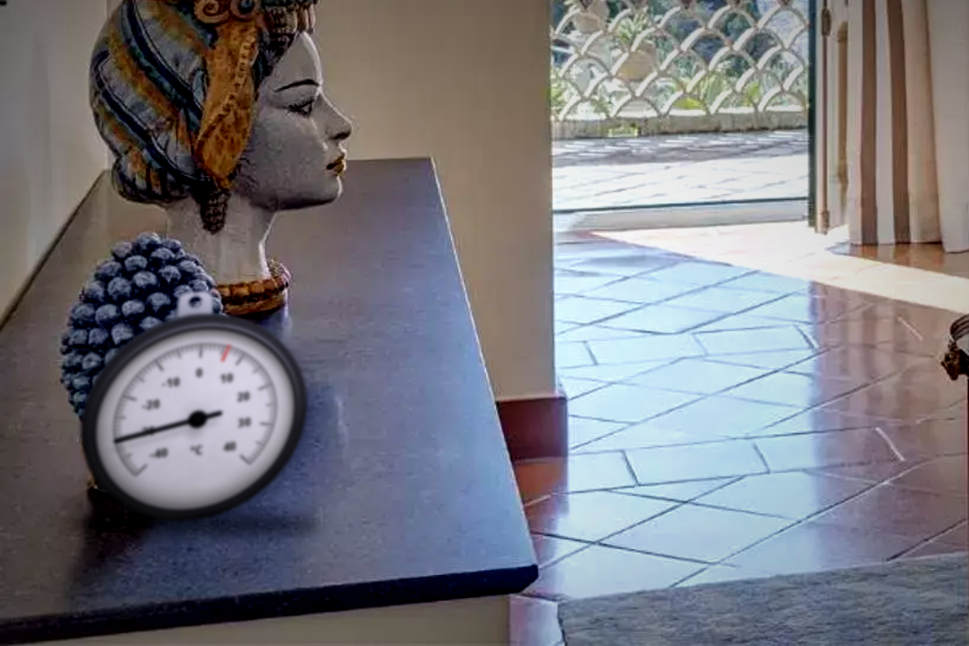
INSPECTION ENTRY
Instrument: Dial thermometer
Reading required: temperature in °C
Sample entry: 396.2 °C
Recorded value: -30 °C
